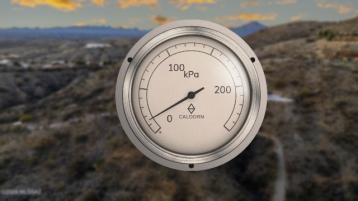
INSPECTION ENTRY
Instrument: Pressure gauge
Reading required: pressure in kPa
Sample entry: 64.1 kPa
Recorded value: 15 kPa
